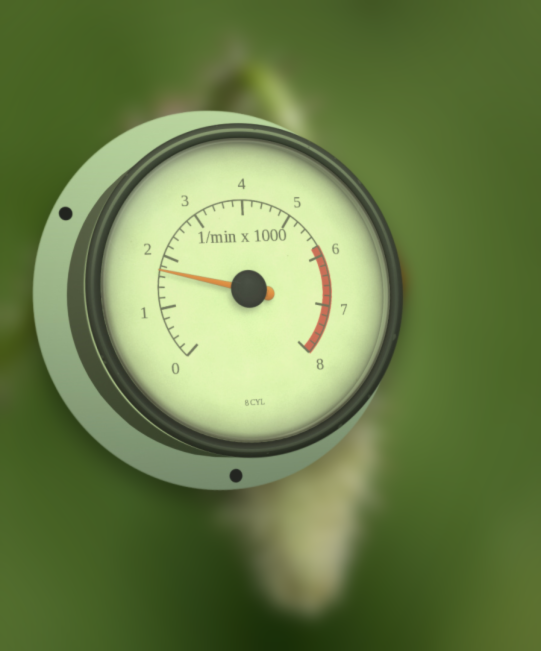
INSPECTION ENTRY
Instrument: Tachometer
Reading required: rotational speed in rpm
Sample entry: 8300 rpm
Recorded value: 1700 rpm
